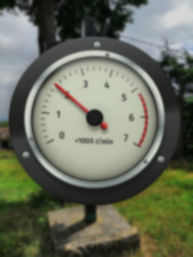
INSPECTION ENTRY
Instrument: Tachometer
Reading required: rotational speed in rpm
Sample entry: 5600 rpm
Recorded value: 2000 rpm
